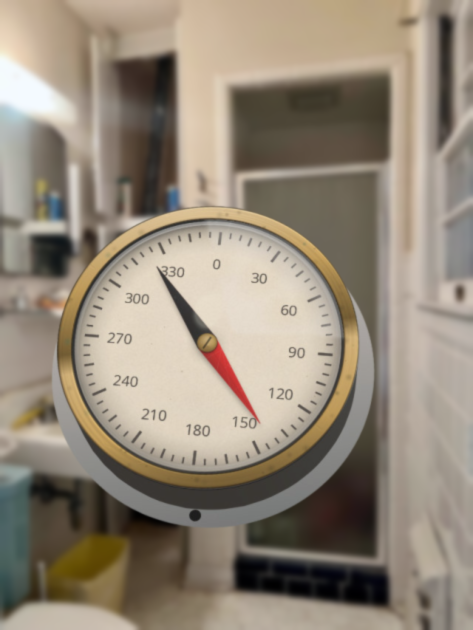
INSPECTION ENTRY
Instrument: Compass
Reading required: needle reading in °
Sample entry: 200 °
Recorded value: 142.5 °
